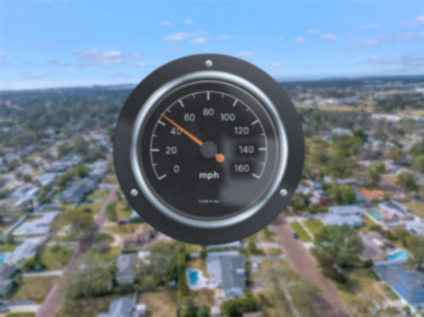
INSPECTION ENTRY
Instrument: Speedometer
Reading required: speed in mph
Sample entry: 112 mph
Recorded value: 45 mph
